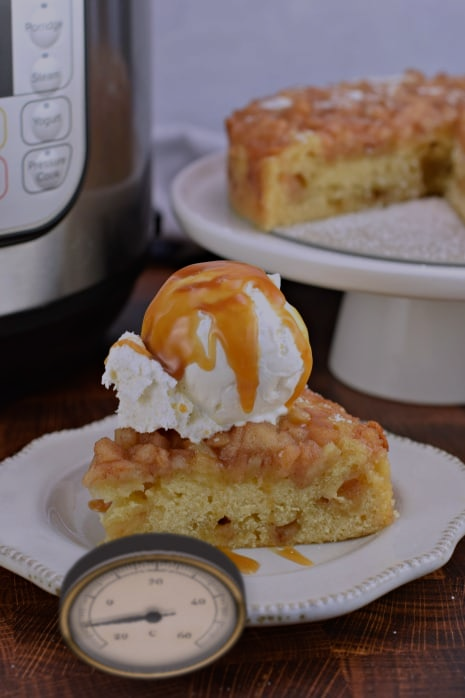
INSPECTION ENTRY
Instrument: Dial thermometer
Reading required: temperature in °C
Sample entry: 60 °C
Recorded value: -10 °C
